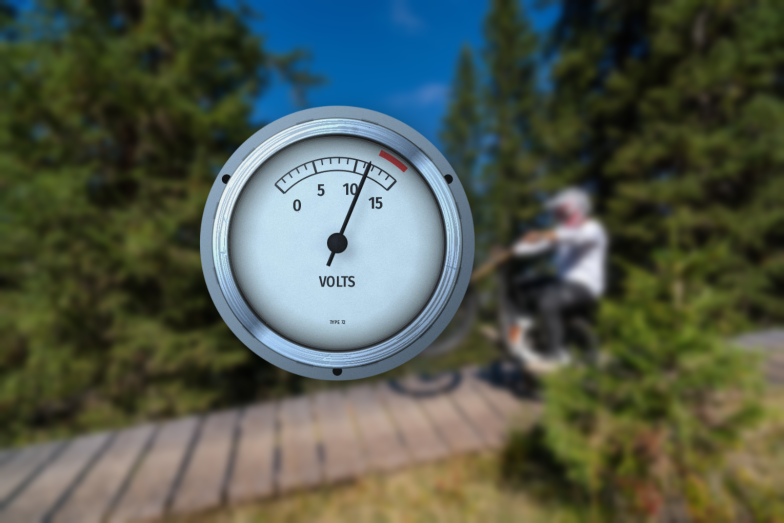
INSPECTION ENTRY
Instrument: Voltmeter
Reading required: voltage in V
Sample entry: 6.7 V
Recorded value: 11.5 V
